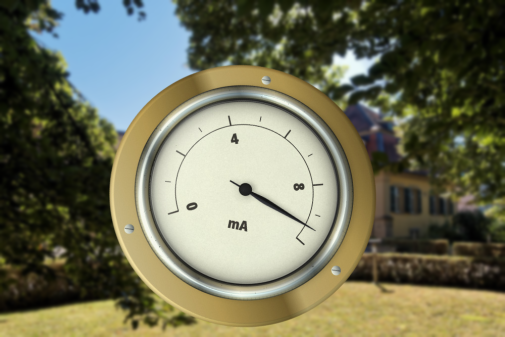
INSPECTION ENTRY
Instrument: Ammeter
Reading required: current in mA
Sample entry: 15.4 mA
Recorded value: 9.5 mA
